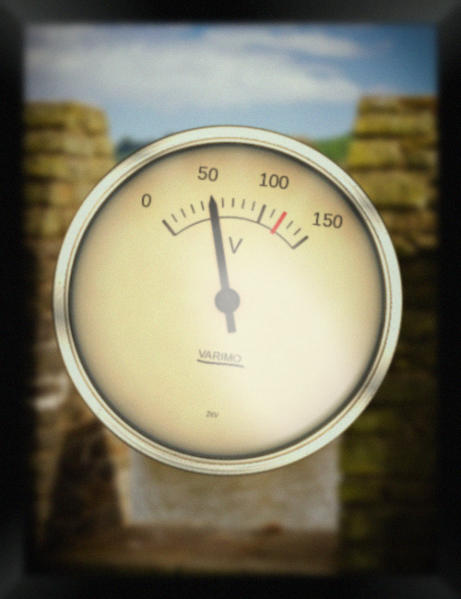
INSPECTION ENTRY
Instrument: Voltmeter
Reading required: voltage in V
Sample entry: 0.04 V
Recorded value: 50 V
